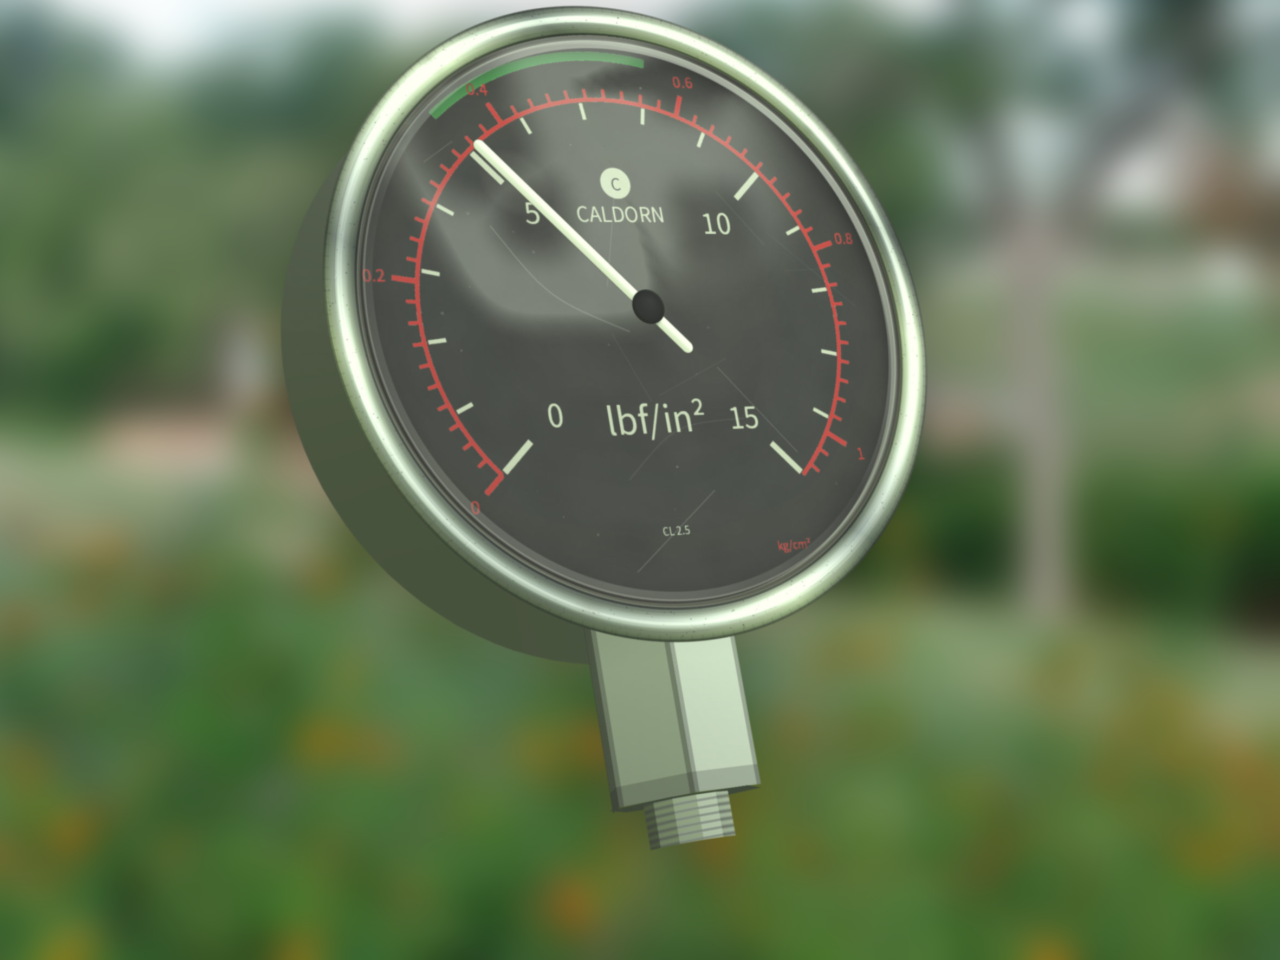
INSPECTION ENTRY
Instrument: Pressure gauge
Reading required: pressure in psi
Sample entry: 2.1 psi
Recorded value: 5 psi
